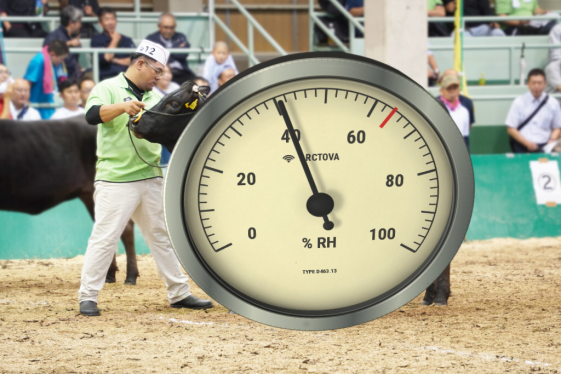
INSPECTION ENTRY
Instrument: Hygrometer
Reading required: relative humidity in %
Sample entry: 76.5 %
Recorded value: 41 %
